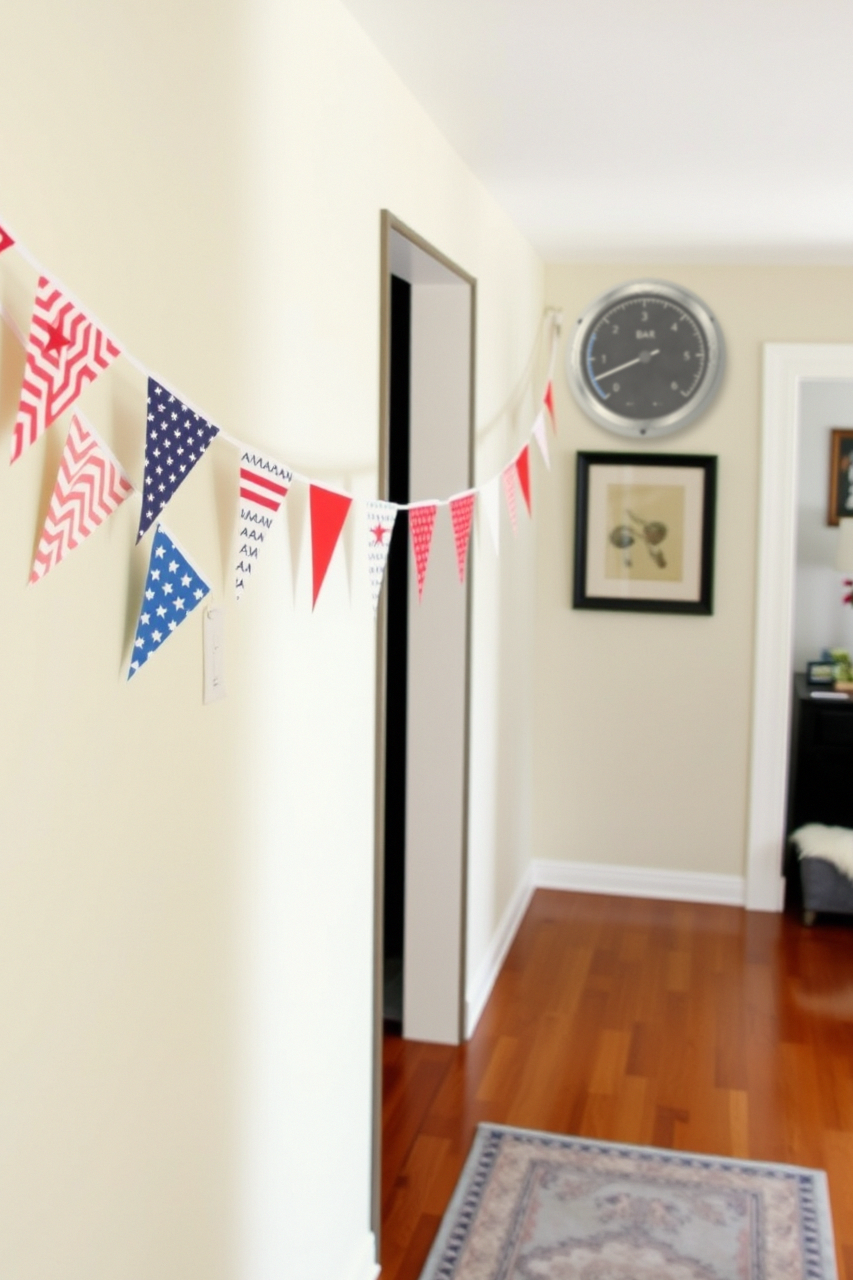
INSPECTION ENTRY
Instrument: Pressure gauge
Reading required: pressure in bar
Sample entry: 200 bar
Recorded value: 0.5 bar
